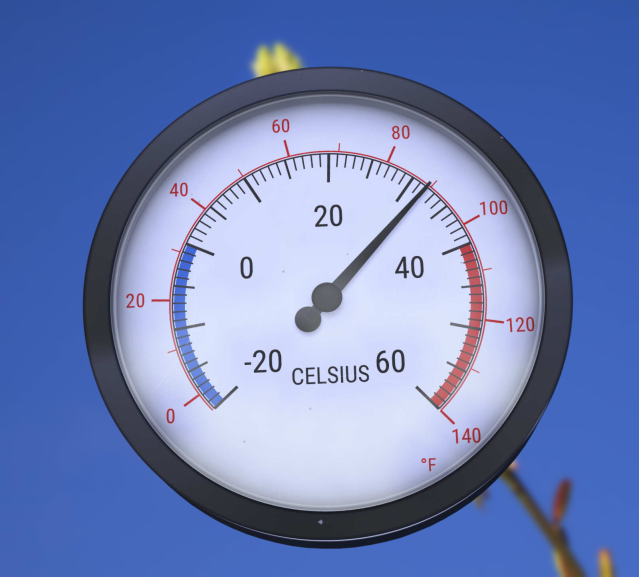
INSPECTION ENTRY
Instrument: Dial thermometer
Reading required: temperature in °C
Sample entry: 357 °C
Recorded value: 32 °C
